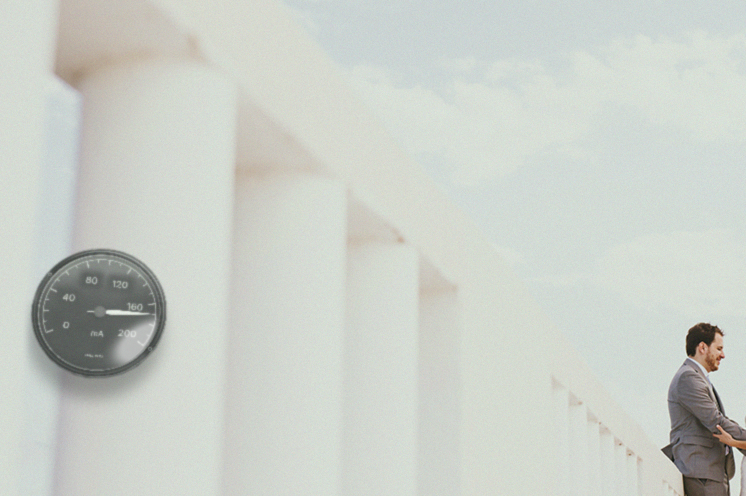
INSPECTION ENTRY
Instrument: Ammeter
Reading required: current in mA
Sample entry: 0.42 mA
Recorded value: 170 mA
